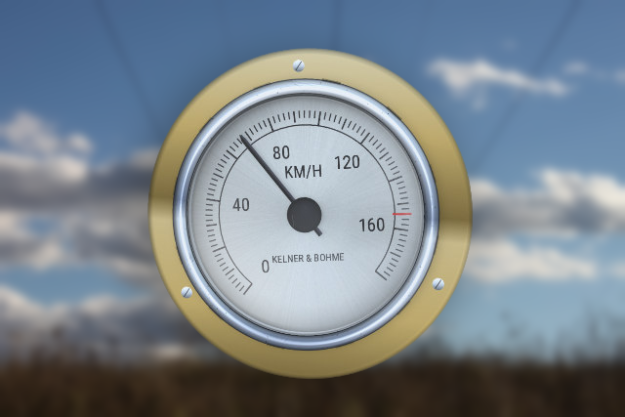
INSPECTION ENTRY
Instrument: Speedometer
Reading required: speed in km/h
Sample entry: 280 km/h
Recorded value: 68 km/h
